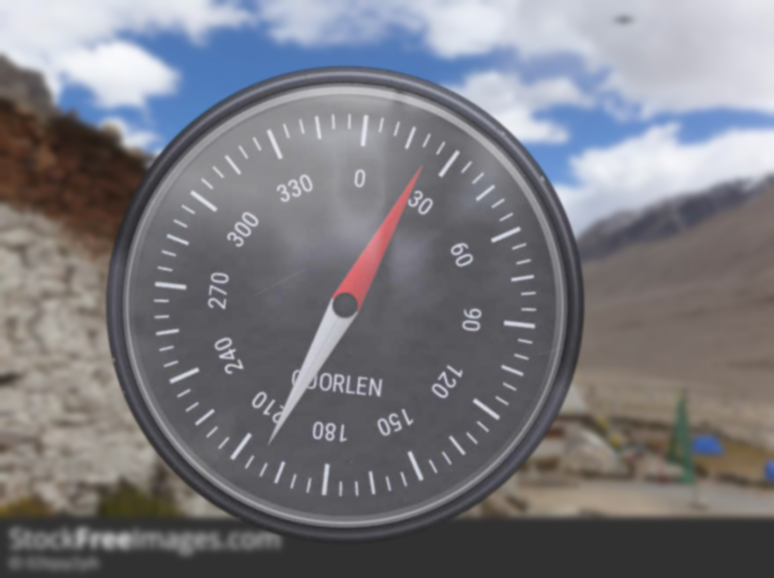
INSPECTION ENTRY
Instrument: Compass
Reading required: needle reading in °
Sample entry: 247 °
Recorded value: 22.5 °
